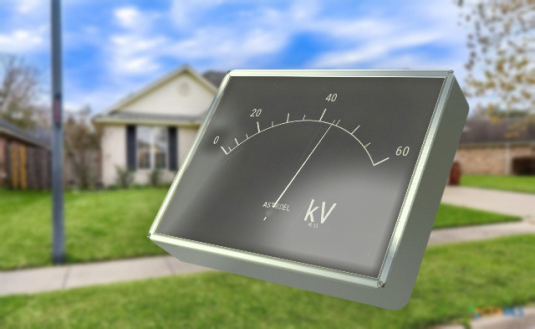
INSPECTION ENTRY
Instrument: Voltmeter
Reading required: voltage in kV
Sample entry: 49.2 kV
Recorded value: 45 kV
